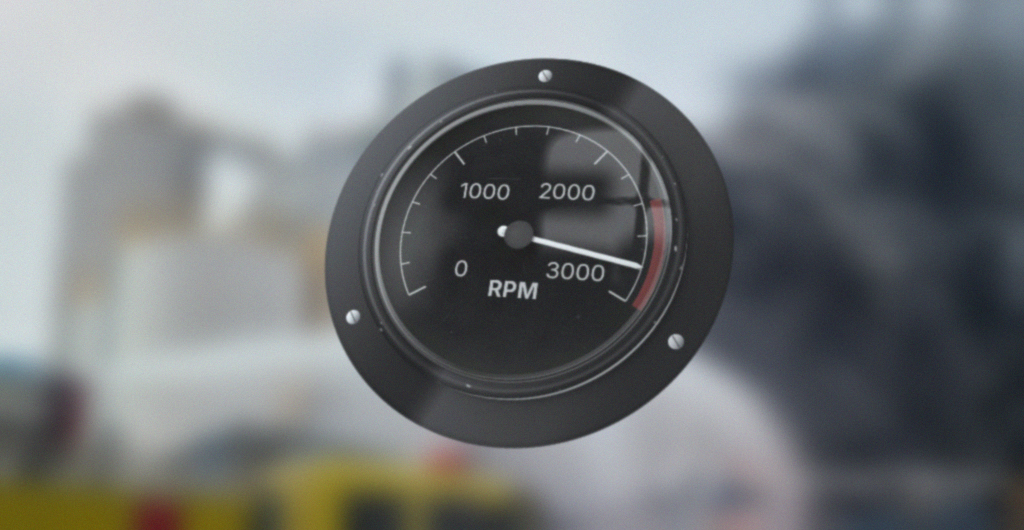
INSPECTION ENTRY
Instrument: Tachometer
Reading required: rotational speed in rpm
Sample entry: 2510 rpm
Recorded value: 2800 rpm
